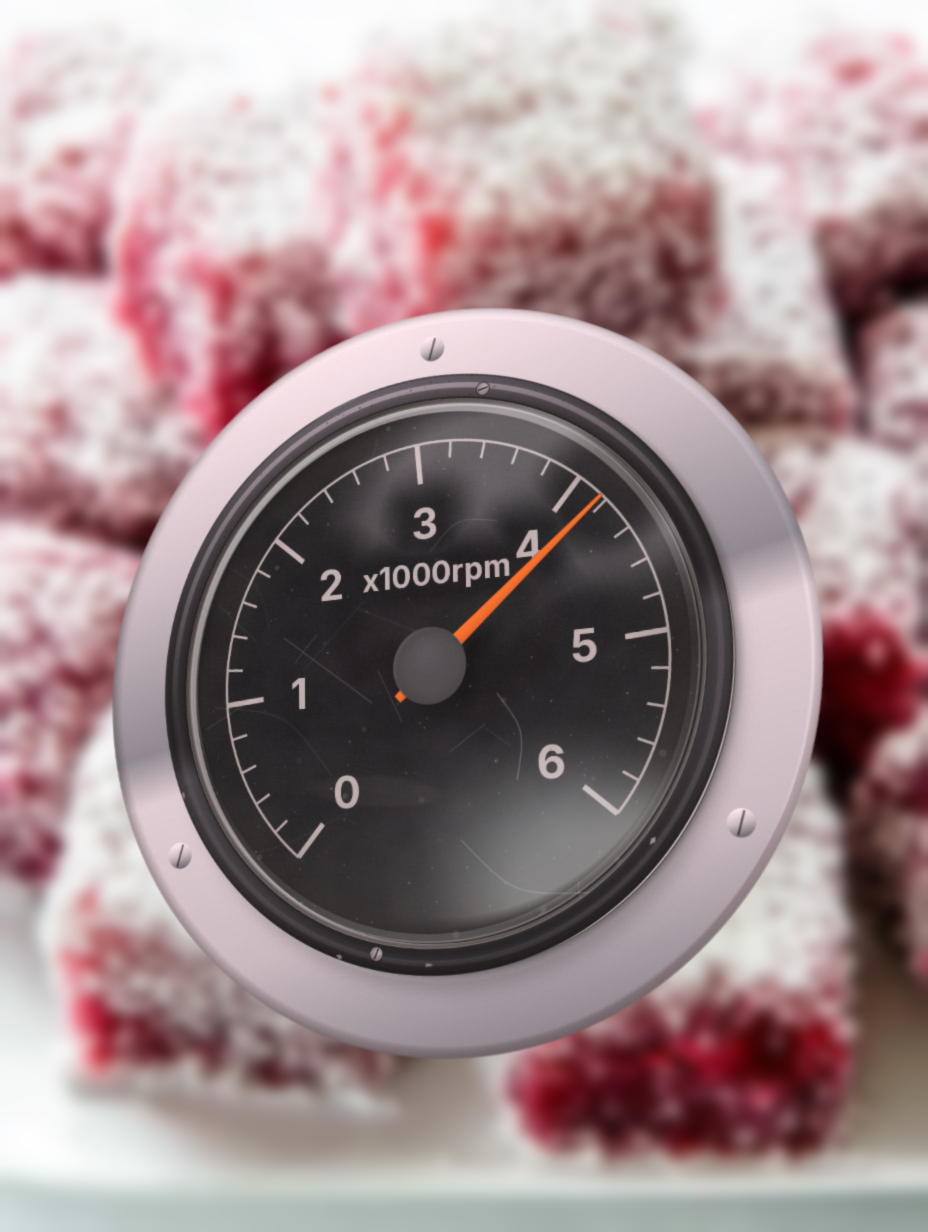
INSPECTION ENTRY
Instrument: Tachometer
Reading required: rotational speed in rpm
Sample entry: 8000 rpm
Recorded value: 4200 rpm
